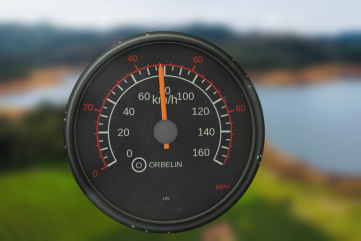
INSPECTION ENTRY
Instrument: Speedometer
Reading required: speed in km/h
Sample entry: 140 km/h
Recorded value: 77.5 km/h
